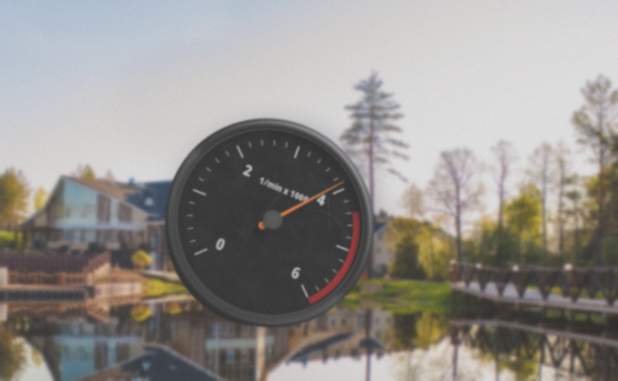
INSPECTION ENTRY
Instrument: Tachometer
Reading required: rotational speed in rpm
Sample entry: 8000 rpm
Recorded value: 3900 rpm
